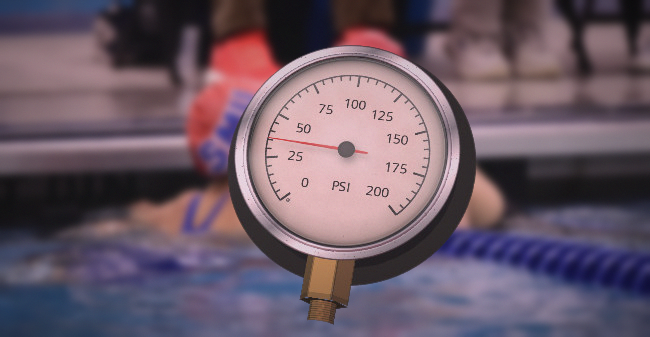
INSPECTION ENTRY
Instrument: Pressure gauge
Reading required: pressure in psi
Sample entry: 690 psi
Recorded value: 35 psi
